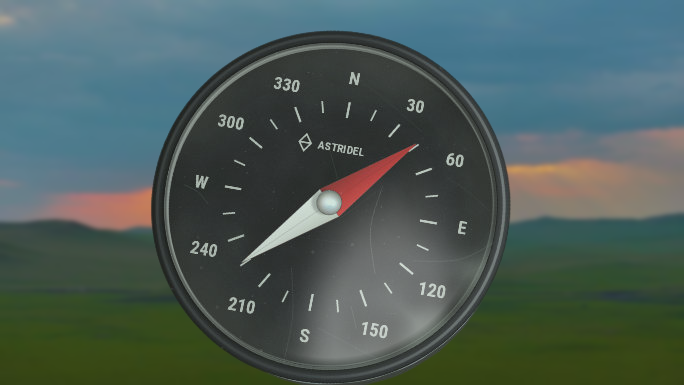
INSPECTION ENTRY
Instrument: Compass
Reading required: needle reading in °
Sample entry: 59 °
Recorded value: 45 °
